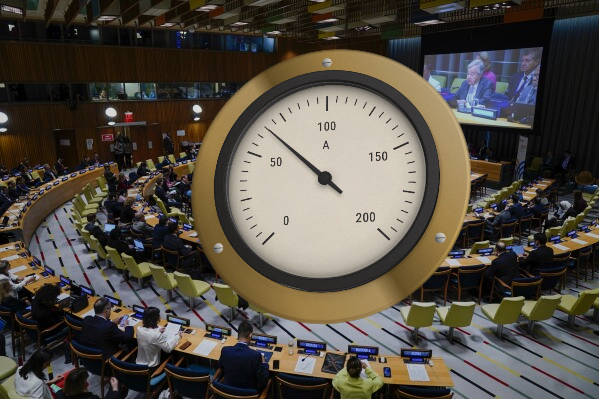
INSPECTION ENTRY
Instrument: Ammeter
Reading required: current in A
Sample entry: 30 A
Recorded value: 65 A
